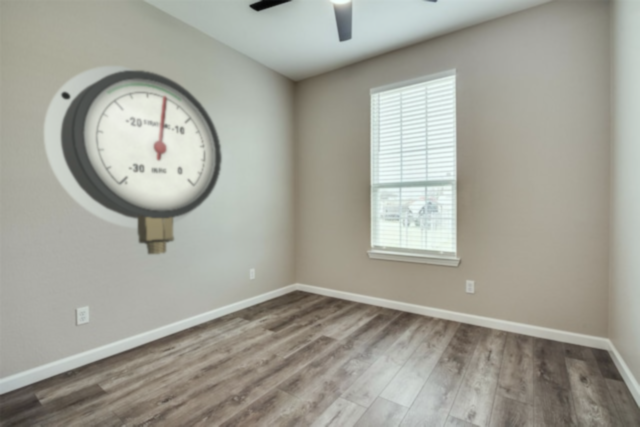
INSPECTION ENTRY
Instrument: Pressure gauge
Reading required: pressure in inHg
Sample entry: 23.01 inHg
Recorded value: -14 inHg
